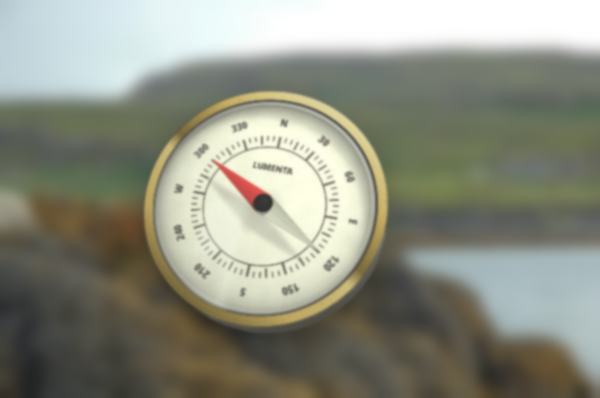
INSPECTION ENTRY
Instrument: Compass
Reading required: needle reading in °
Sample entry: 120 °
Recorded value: 300 °
